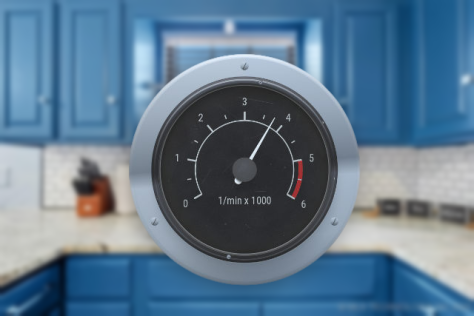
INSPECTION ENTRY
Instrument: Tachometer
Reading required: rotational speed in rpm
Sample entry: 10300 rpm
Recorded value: 3750 rpm
